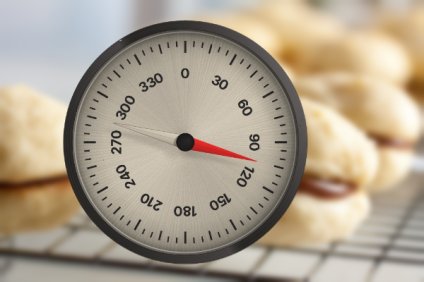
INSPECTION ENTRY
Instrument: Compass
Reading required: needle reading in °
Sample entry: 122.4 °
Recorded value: 105 °
